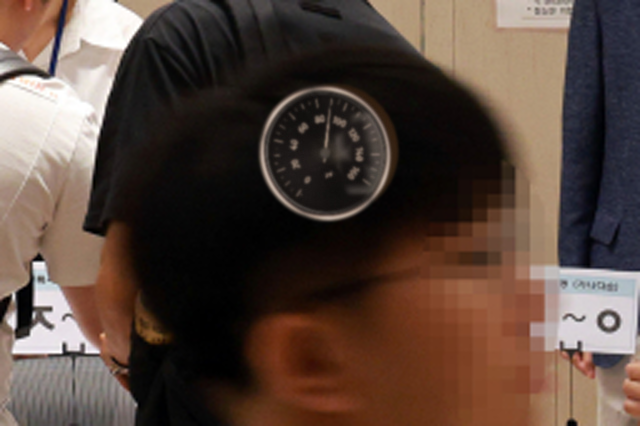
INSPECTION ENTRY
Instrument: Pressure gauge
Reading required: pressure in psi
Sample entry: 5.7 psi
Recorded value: 90 psi
